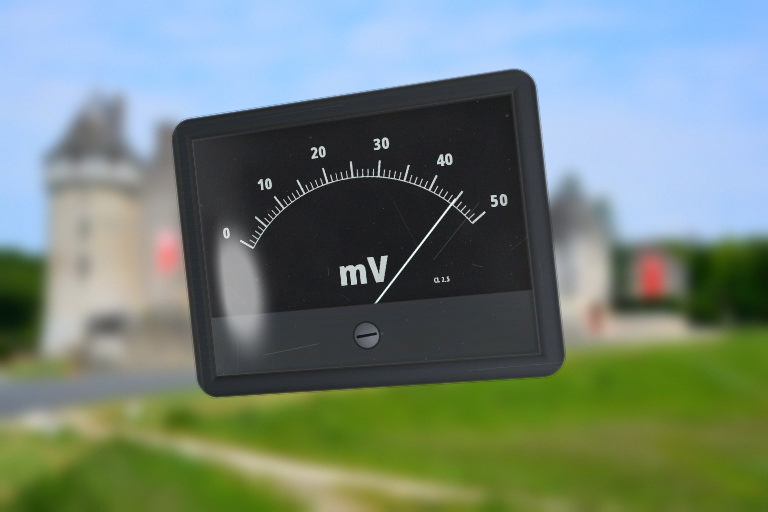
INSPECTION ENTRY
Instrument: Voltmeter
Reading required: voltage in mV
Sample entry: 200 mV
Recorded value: 45 mV
